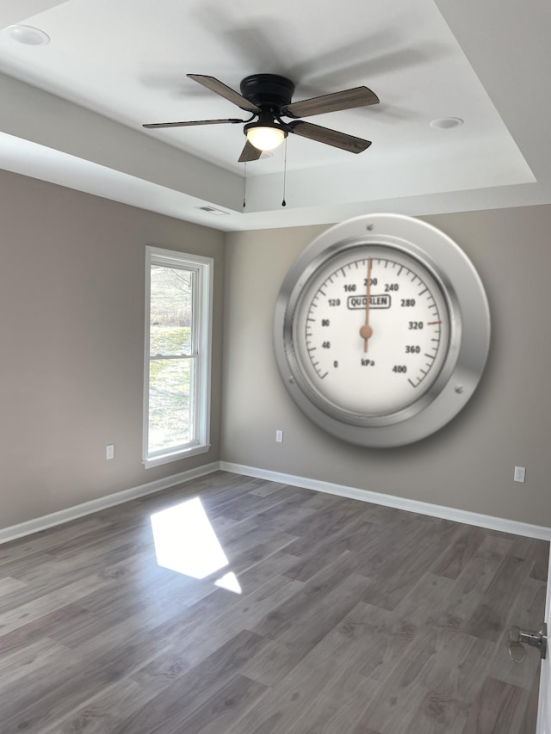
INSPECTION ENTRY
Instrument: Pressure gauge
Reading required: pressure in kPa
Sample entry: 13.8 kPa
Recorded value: 200 kPa
